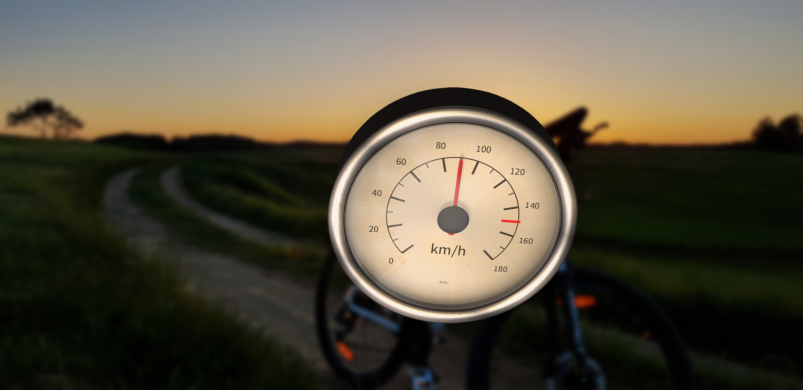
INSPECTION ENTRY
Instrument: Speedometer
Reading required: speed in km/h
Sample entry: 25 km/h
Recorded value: 90 km/h
